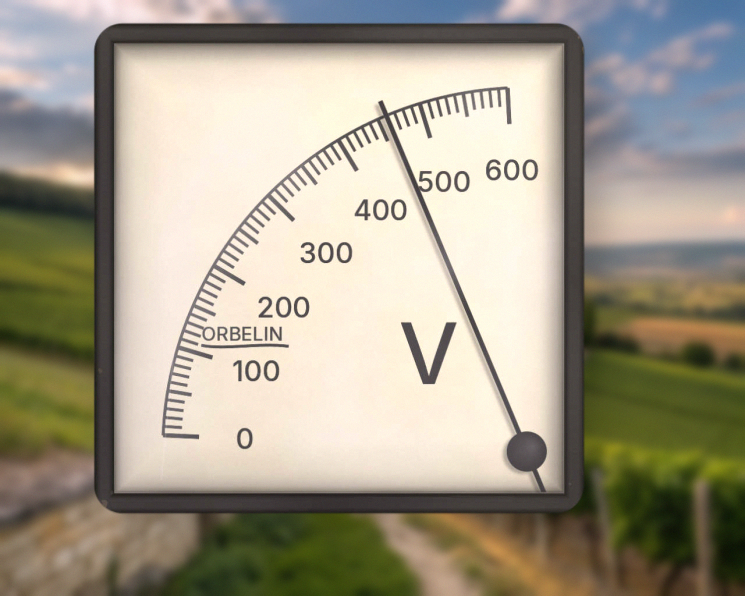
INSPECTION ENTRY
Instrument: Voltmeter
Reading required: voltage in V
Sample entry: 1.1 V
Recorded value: 460 V
